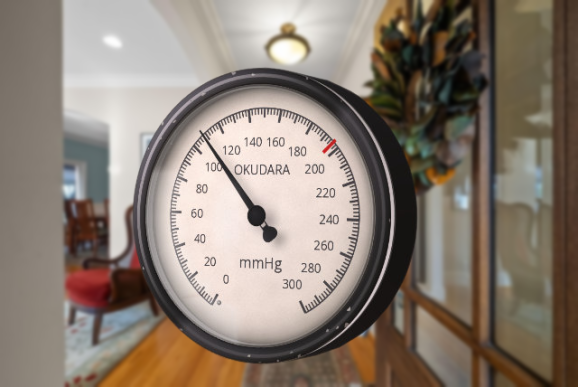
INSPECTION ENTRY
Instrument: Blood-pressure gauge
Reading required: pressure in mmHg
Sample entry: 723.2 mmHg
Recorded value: 110 mmHg
